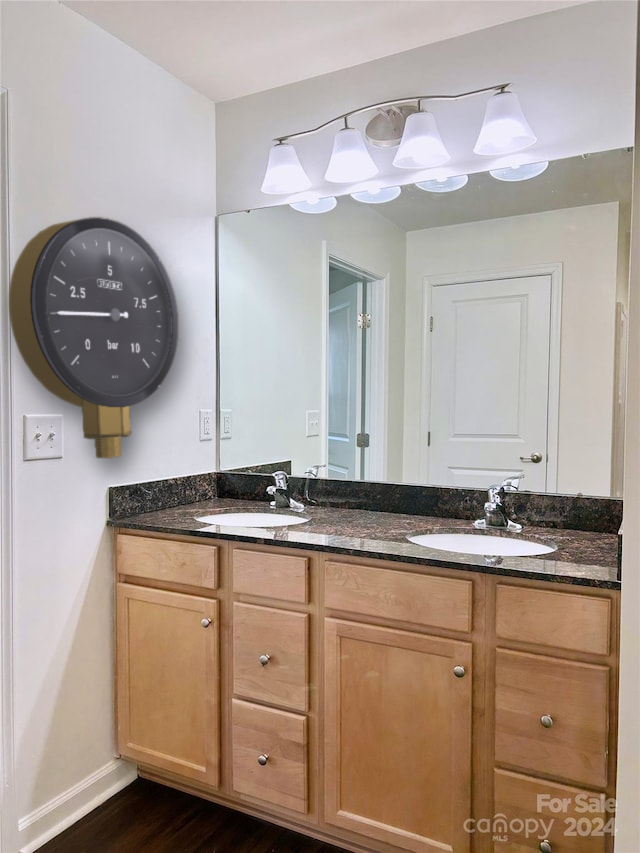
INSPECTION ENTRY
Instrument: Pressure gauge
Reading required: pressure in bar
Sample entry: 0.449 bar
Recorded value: 1.5 bar
